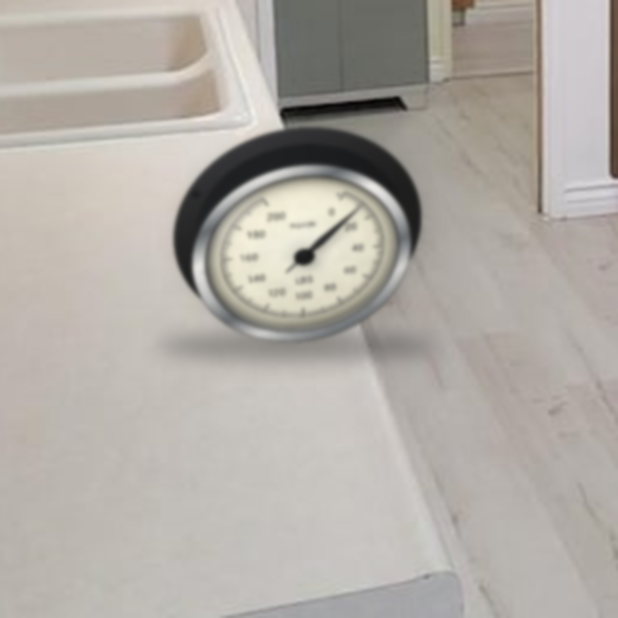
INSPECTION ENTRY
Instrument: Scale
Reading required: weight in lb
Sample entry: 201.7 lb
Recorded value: 10 lb
